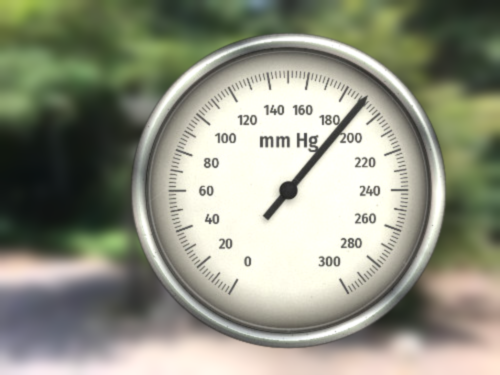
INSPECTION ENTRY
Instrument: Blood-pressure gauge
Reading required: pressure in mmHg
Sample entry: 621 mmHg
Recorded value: 190 mmHg
